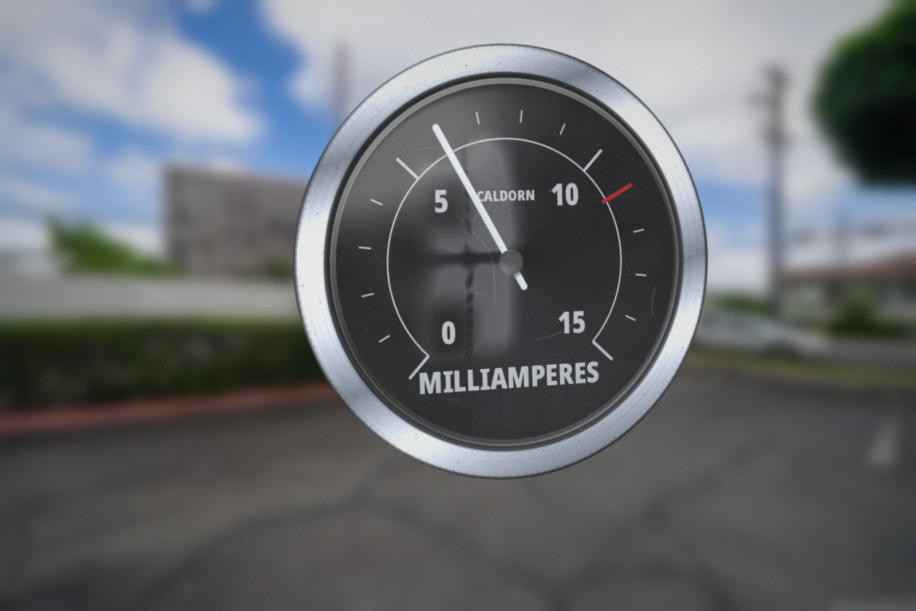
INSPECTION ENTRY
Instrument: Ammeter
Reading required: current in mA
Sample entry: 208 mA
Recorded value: 6 mA
